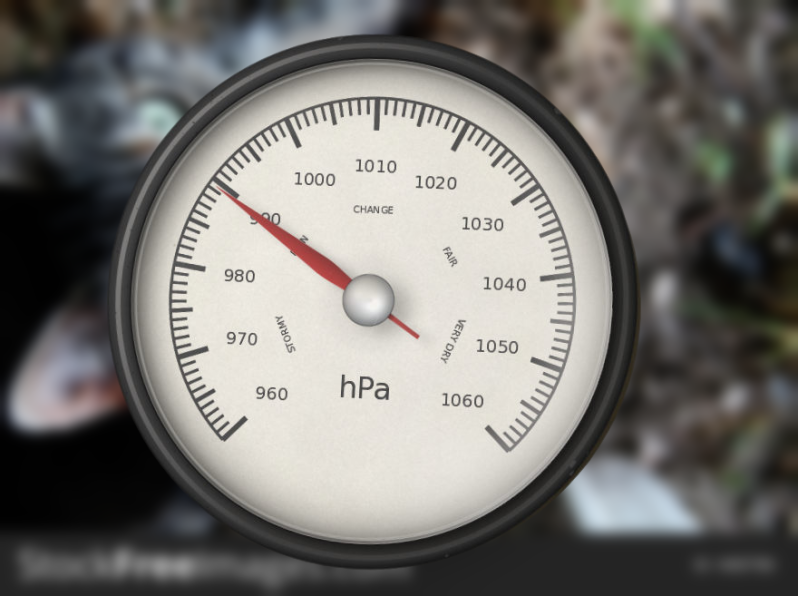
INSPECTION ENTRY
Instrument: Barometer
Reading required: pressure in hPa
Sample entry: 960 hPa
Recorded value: 989.5 hPa
